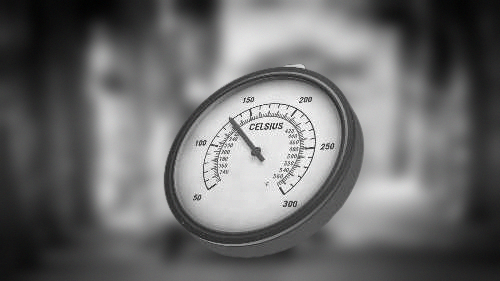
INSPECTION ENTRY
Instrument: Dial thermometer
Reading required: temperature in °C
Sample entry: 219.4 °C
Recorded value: 130 °C
